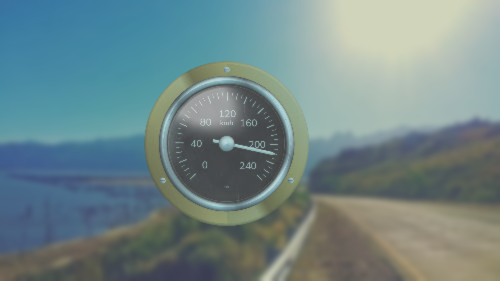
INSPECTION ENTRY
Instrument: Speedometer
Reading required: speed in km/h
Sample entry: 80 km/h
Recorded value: 210 km/h
